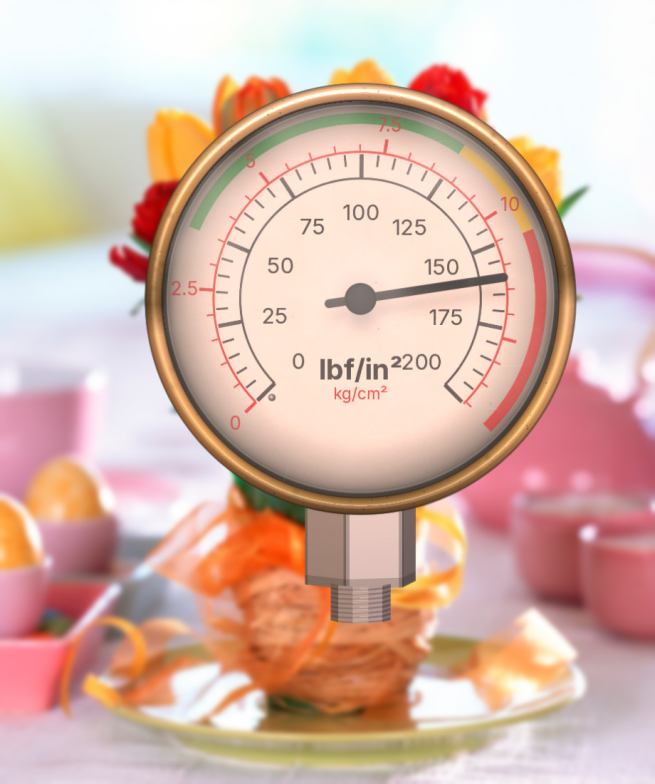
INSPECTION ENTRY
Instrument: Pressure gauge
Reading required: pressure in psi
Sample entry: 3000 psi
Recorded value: 160 psi
